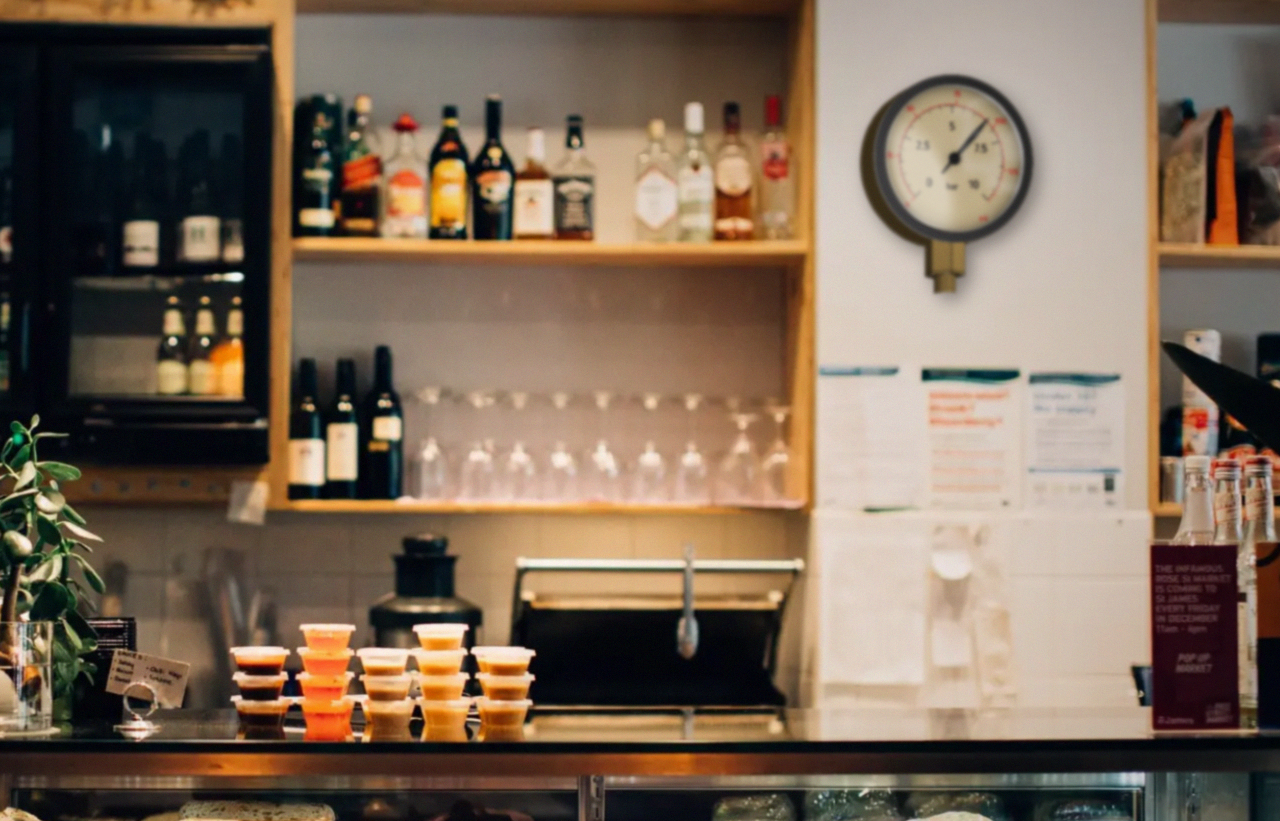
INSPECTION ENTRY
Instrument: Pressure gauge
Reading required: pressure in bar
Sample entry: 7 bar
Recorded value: 6.5 bar
